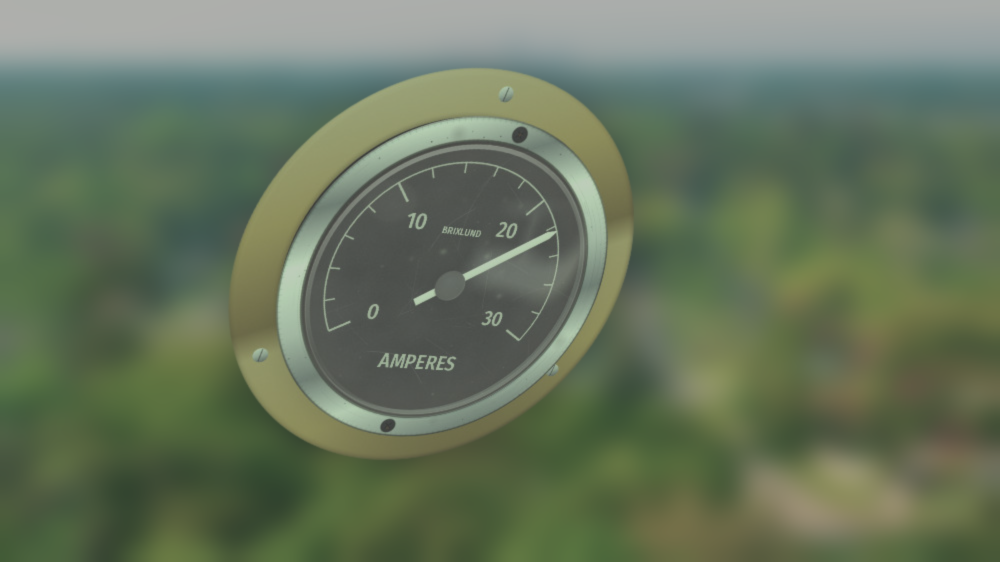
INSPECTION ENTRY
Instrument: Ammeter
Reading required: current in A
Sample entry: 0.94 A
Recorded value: 22 A
